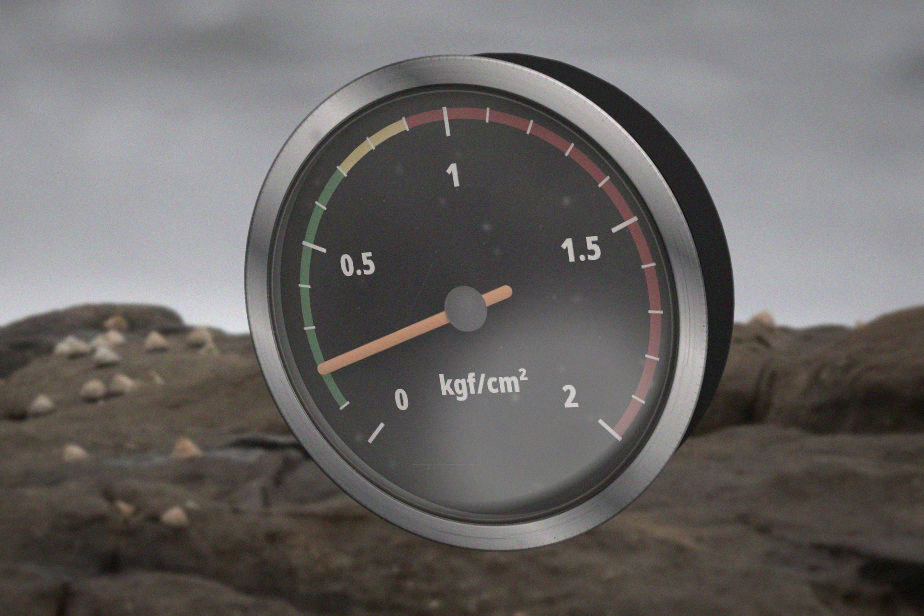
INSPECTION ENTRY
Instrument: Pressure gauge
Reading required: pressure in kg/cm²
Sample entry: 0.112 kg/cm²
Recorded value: 0.2 kg/cm²
